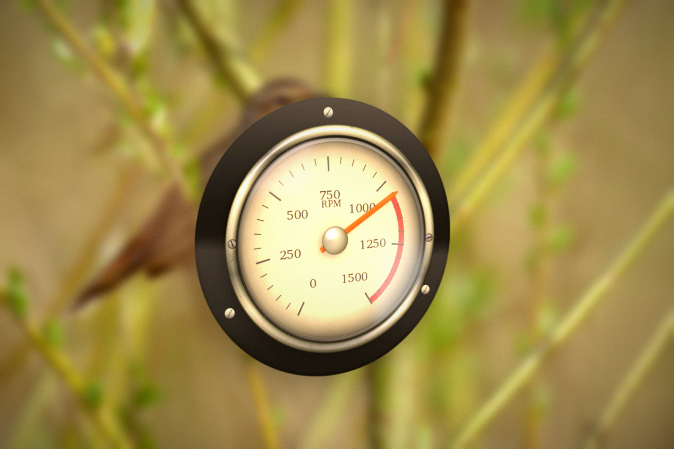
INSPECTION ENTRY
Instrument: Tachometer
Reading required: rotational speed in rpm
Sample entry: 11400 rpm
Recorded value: 1050 rpm
